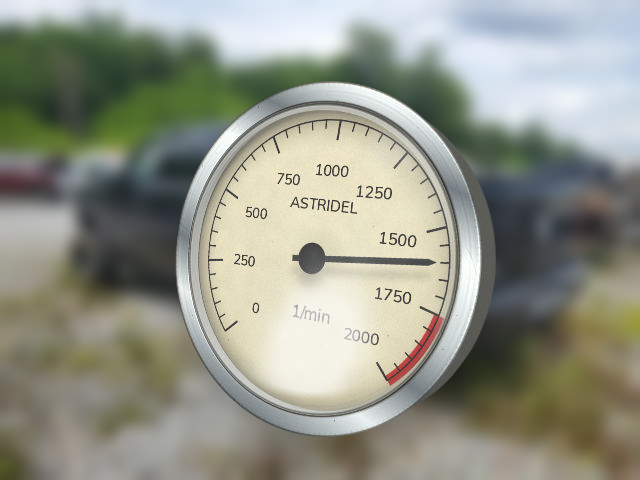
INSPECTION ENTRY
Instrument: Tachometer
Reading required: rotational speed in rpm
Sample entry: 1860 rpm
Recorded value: 1600 rpm
